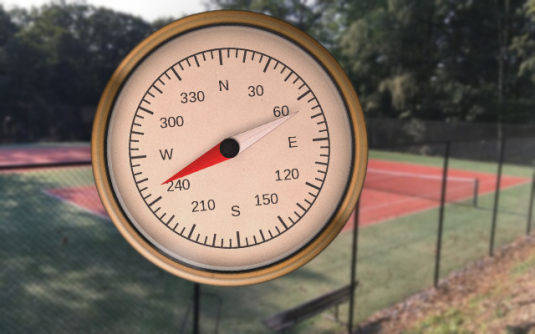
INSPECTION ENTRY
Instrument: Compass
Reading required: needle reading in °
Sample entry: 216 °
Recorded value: 247.5 °
